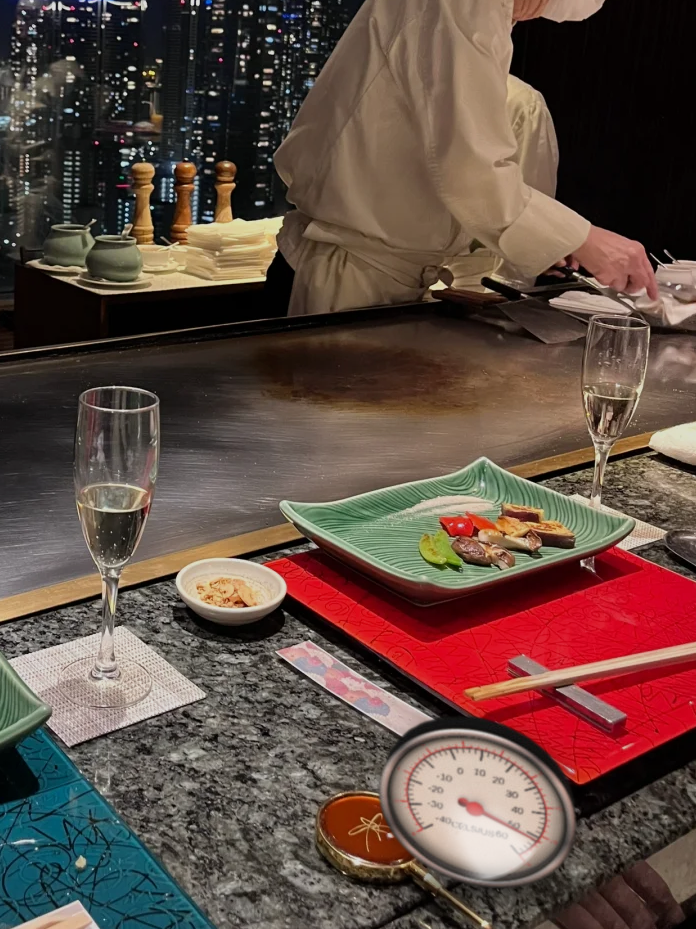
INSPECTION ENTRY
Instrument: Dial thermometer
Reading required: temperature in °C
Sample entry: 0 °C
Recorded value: 50 °C
